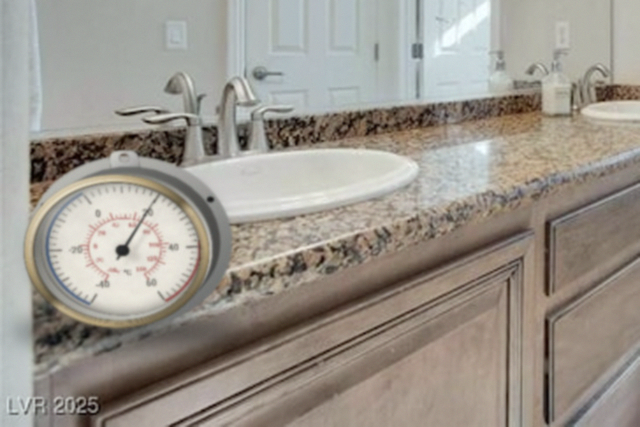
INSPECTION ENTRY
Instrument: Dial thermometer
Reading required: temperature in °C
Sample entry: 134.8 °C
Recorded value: 20 °C
